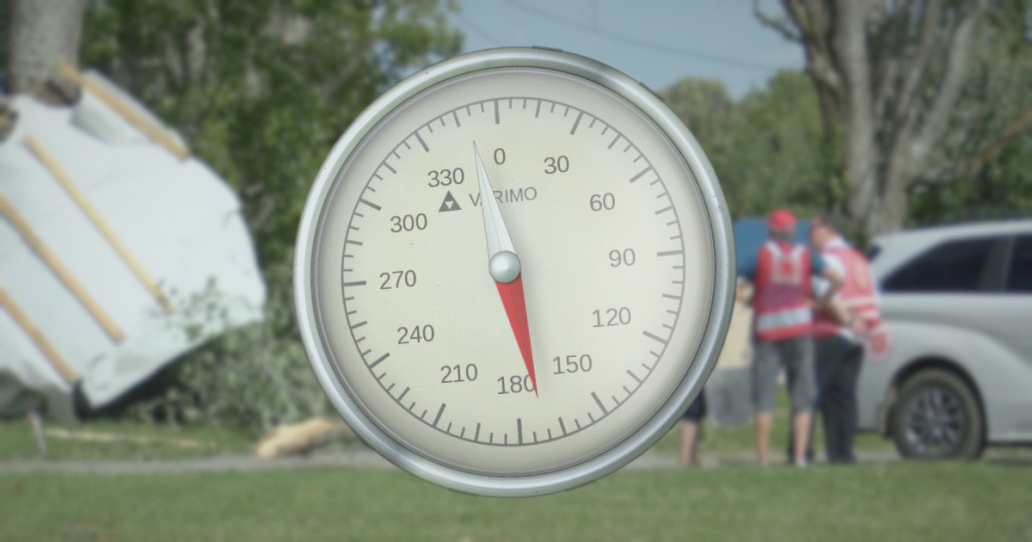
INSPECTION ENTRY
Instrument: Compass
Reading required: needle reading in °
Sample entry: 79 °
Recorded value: 170 °
